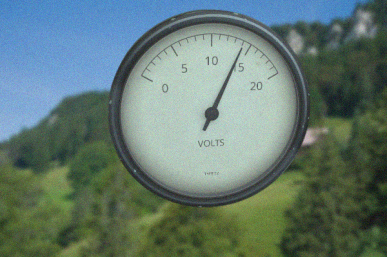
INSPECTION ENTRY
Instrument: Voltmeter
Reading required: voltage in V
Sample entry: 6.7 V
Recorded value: 14 V
